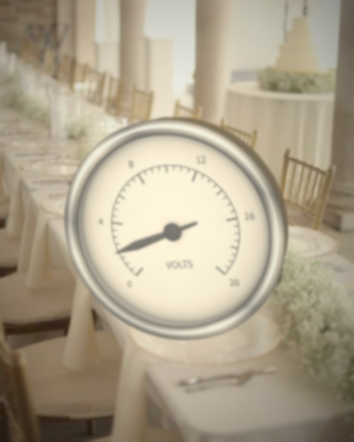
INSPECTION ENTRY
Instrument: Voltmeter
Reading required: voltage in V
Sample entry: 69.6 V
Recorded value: 2 V
